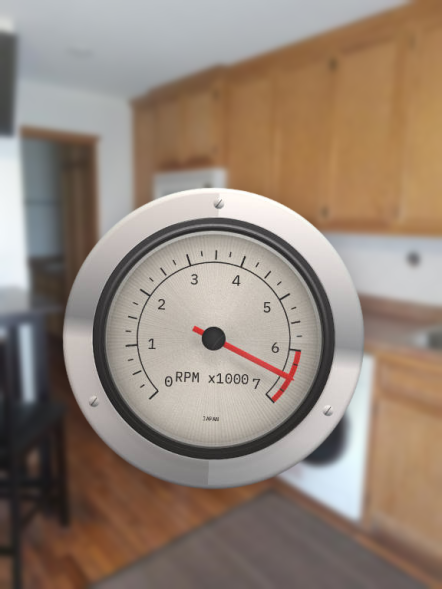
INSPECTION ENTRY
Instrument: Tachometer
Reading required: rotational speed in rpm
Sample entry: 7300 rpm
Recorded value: 6500 rpm
